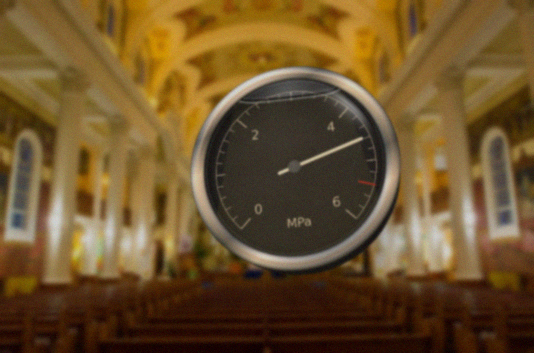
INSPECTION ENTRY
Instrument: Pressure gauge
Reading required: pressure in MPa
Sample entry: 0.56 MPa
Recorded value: 4.6 MPa
